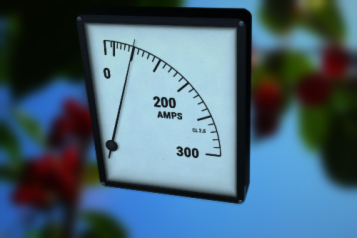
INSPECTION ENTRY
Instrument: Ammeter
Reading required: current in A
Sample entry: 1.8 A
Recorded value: 100 A
